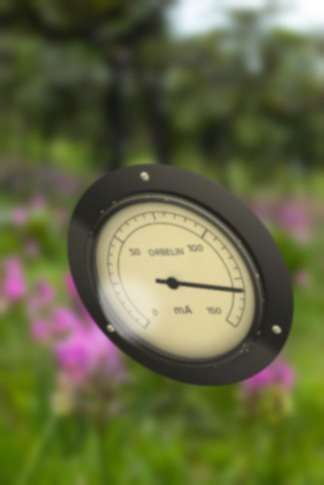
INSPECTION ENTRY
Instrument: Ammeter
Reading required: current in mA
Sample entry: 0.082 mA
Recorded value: 130 mA
